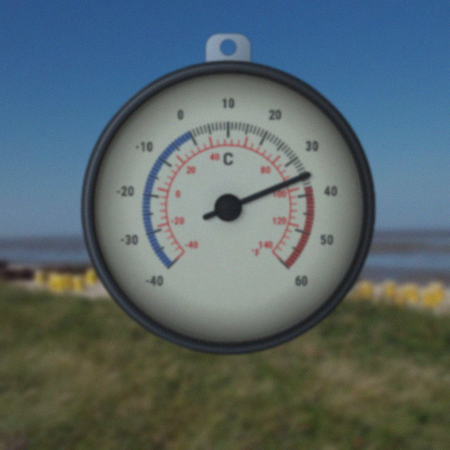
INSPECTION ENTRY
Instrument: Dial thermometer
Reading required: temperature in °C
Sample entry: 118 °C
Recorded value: 35 °C
